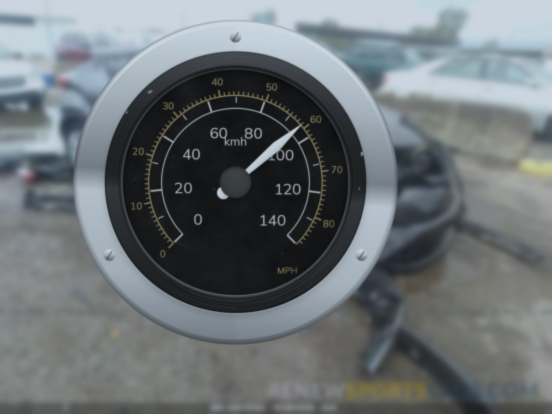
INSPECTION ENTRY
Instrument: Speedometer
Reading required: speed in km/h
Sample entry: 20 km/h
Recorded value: 95 km/h
